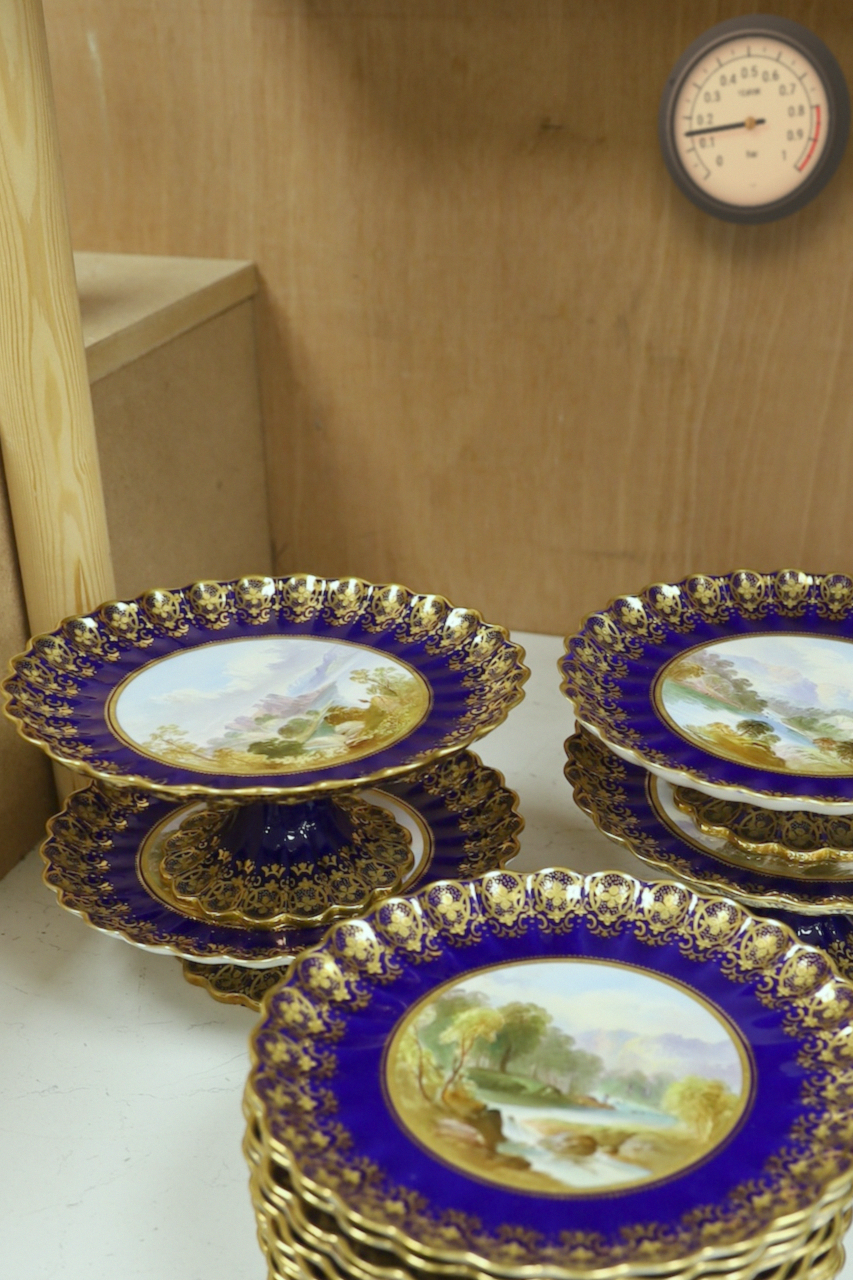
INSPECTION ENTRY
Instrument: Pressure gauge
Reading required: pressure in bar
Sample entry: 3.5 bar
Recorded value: 0.15 bar
